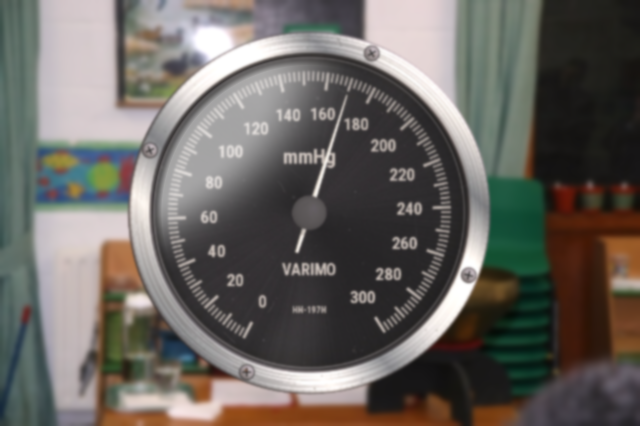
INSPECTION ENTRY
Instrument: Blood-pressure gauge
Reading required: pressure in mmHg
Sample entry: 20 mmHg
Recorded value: 170 mmHg
